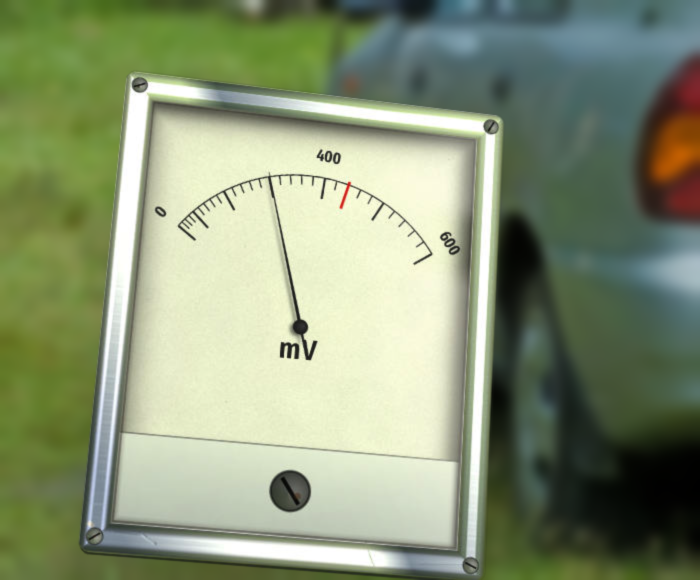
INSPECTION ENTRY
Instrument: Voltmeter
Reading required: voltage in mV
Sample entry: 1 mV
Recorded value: 300 mV
